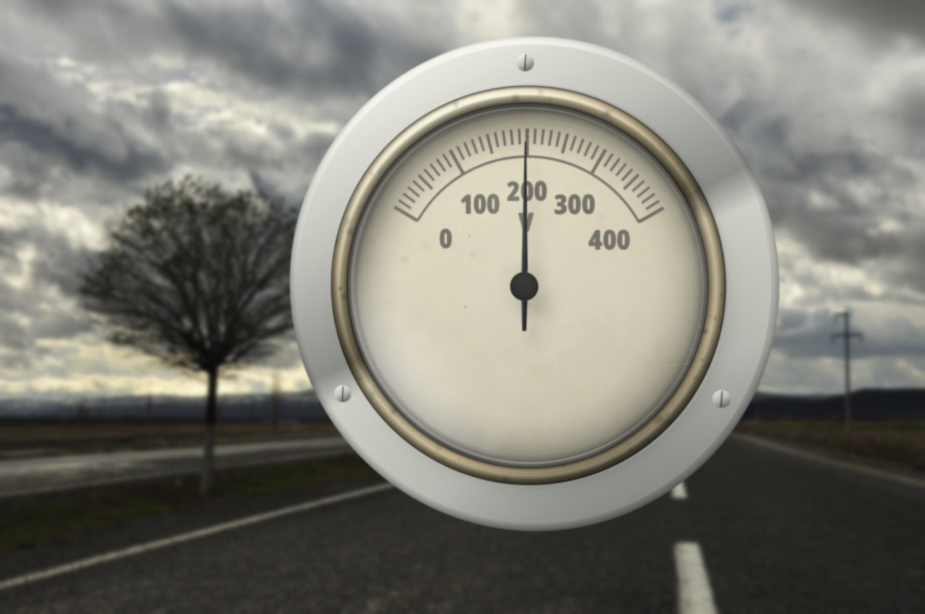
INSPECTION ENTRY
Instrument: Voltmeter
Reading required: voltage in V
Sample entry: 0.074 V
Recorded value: 200 V
